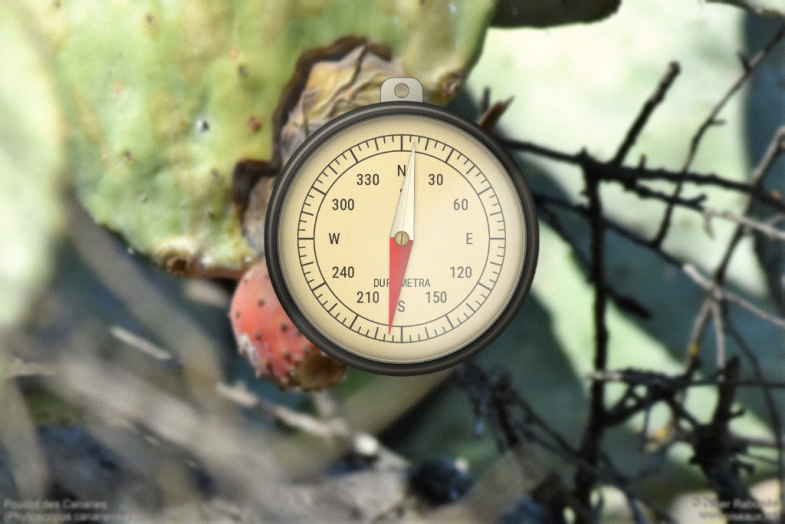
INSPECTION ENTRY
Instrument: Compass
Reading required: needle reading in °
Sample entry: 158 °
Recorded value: 187.5 °
